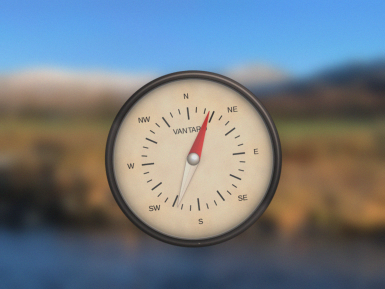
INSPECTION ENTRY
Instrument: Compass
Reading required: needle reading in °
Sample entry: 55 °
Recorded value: 25 °
